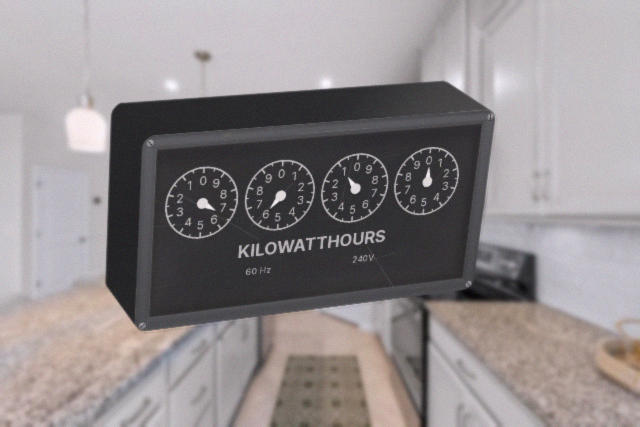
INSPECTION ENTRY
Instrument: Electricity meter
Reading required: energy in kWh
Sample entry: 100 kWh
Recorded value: 6610 kWh
